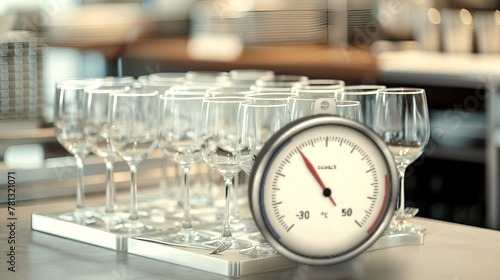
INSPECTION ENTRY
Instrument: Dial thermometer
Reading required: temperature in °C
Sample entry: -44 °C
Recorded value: 0 °C
